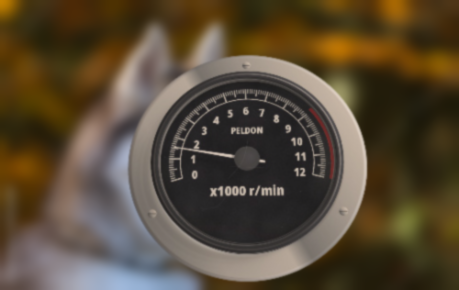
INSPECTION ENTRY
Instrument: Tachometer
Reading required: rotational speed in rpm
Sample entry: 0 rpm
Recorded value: 1500 rpm
